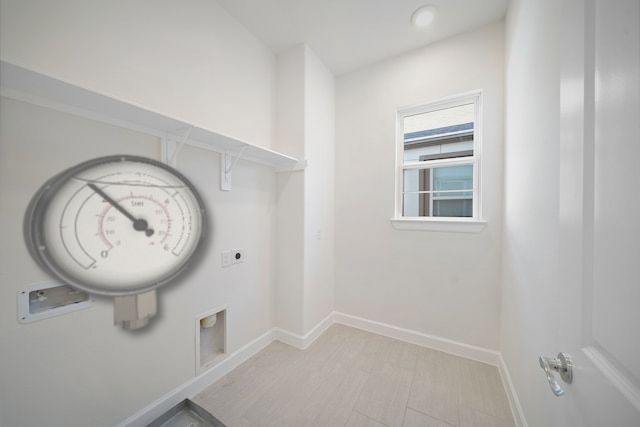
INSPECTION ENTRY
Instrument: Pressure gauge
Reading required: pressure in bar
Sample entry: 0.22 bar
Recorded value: 2 bar
